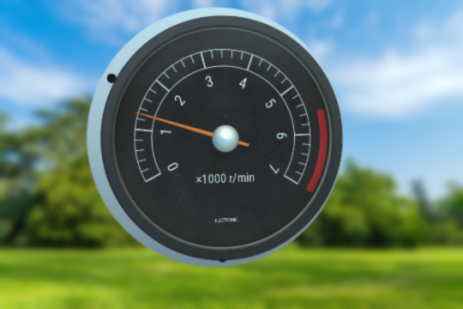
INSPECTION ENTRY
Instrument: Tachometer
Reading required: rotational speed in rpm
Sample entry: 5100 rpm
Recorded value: 1300 rpm
